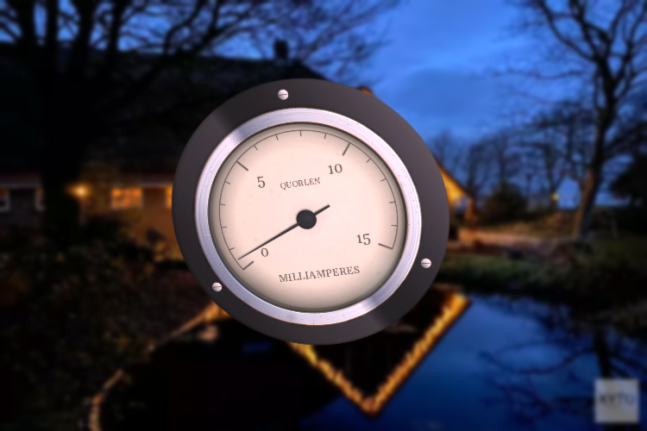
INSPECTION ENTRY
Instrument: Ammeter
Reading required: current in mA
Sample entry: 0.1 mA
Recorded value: 0.5 mA
